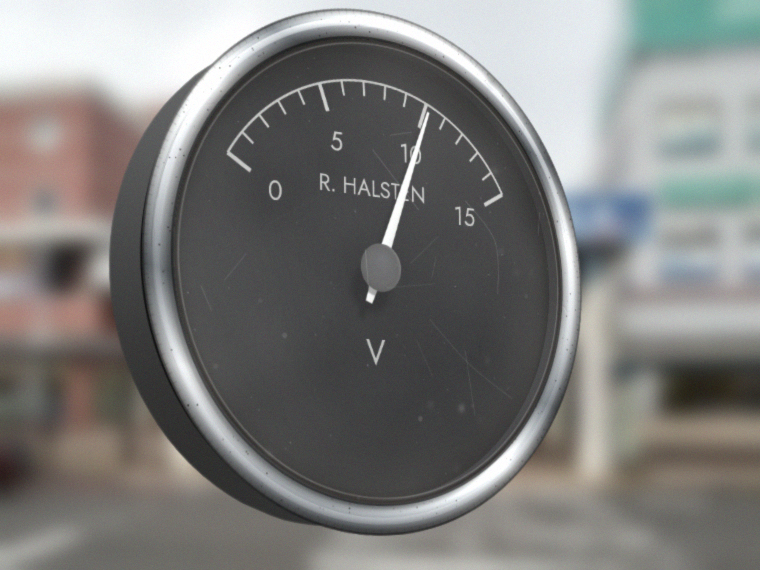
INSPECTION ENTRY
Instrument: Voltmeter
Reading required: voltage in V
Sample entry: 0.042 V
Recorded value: 10 V
